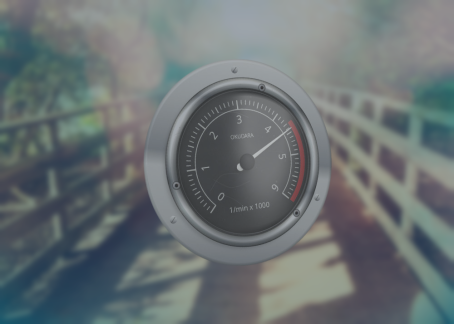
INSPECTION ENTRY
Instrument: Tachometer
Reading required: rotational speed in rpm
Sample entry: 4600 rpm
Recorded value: 4400 rpm
